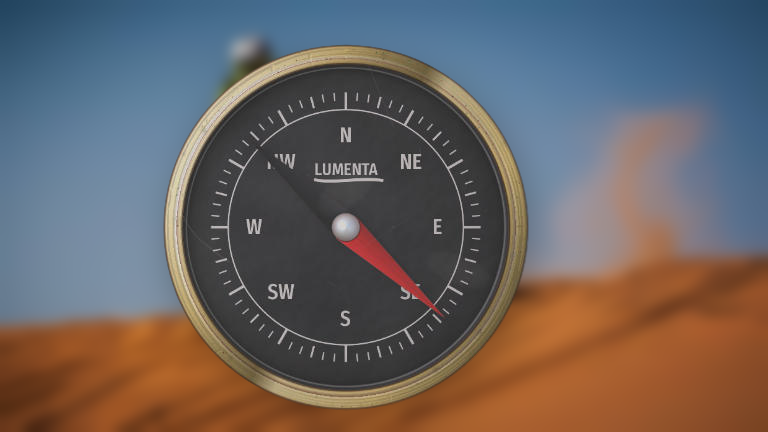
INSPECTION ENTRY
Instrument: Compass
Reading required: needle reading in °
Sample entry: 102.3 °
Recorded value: 132.5 °
